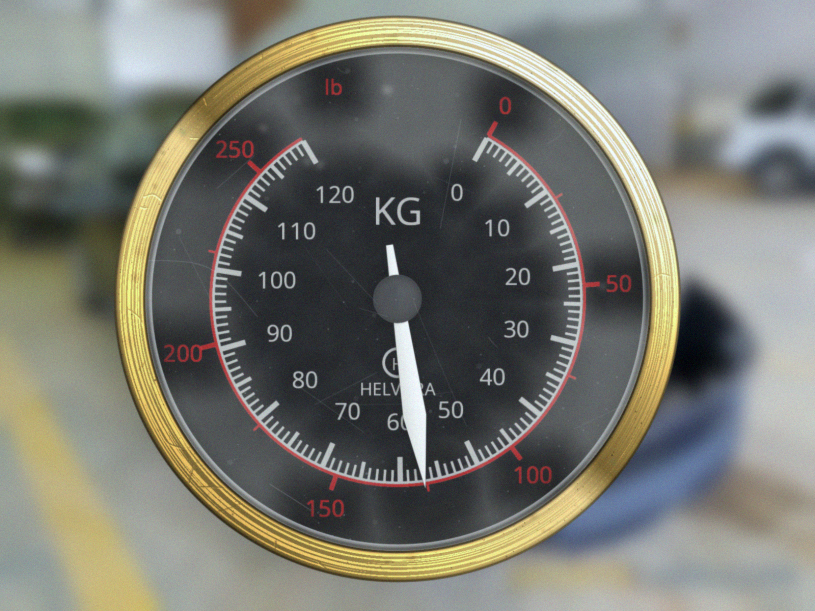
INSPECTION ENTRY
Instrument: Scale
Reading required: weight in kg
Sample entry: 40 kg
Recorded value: 57 kg
